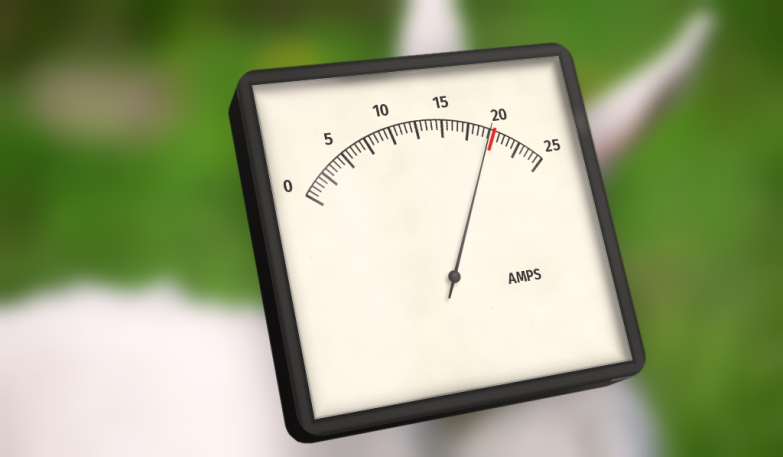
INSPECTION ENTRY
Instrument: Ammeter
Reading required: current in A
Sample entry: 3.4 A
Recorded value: 19.5 A
